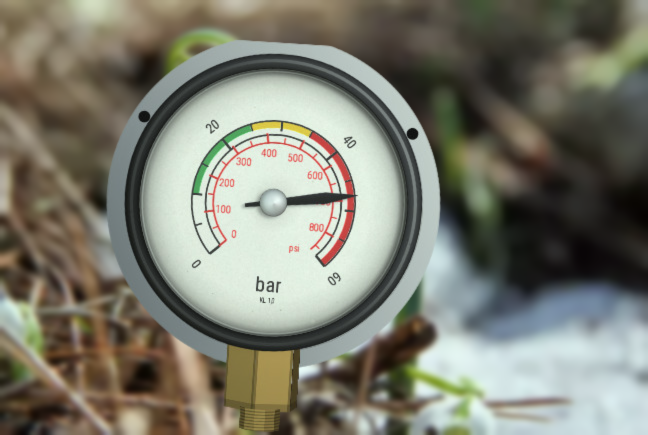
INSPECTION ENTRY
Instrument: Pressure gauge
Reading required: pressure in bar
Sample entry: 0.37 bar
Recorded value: 47.5 bar
